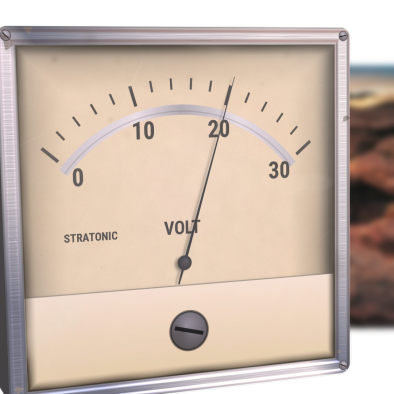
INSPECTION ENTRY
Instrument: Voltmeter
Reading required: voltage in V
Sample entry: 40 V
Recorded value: 20 V
